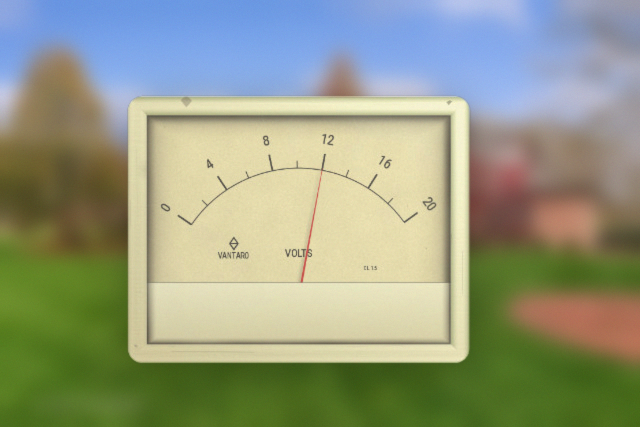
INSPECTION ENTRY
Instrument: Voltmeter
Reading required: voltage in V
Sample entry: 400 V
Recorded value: 12 V
